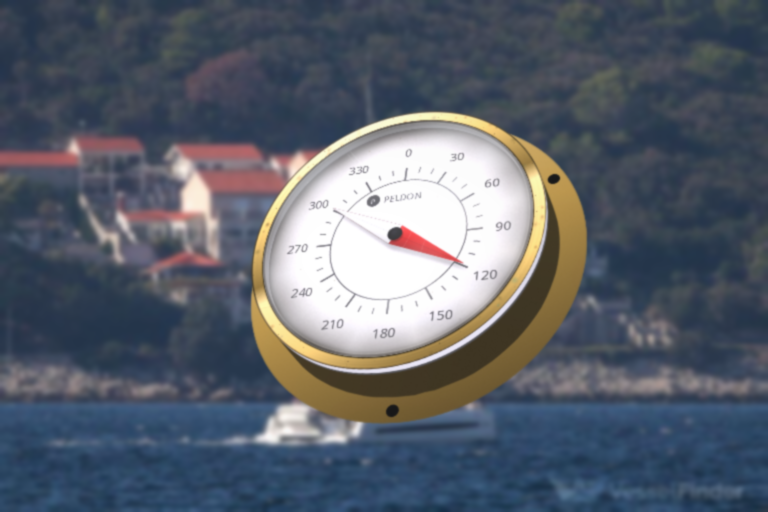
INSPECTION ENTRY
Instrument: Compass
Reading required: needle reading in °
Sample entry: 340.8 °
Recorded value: 120 °
